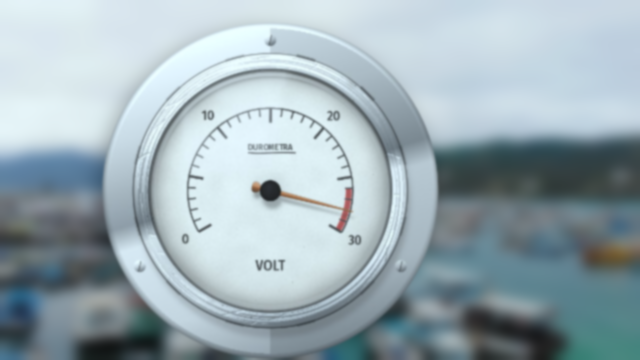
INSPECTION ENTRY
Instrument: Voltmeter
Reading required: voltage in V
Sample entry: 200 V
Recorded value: 28 V
